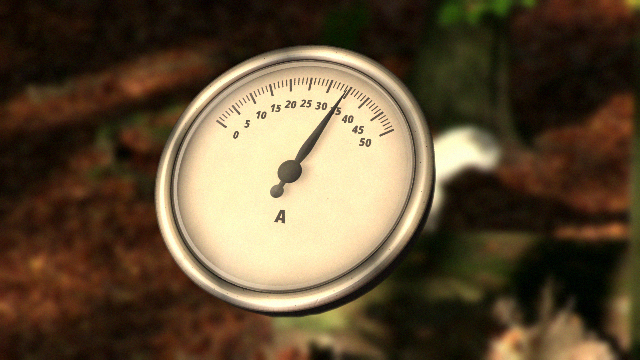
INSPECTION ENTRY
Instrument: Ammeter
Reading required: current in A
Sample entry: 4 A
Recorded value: 35 A
